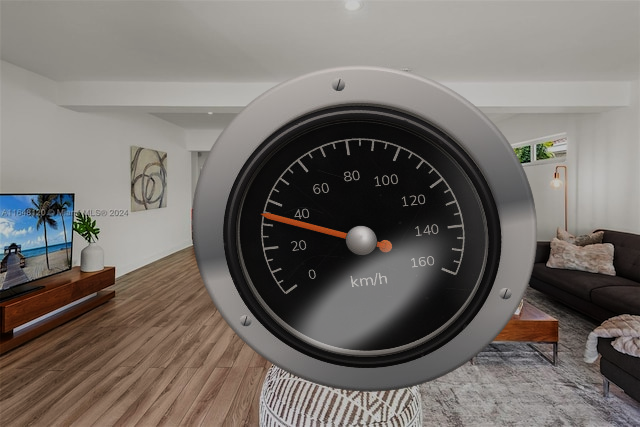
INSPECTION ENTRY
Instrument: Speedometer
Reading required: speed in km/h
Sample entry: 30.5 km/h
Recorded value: 35 km/h
